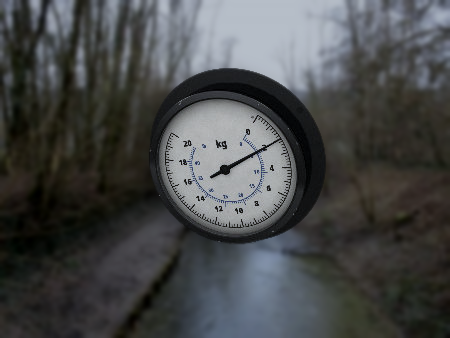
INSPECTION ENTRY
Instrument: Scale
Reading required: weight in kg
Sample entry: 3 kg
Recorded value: 2 kg
